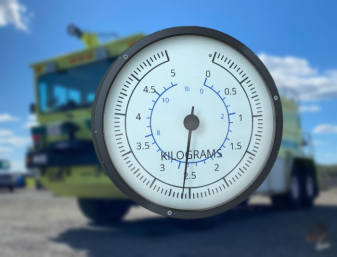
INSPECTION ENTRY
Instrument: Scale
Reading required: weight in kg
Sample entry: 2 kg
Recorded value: 2.6 kg
